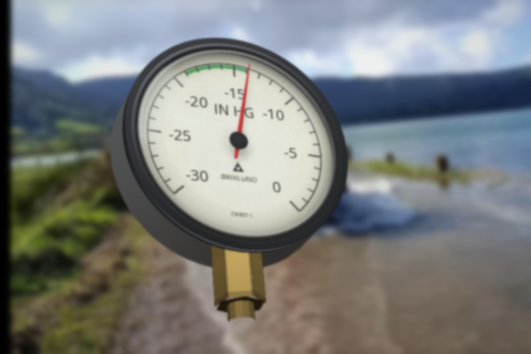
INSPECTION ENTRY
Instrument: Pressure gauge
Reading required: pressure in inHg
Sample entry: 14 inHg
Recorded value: -14 inHg
